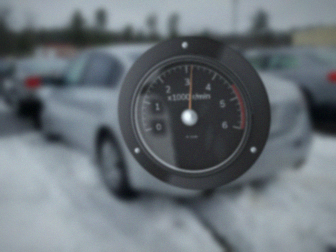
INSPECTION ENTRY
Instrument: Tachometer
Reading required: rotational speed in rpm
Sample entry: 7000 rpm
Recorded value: 3200 rpm
